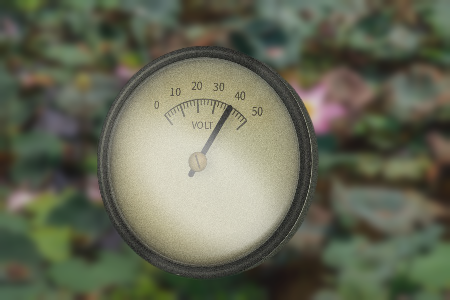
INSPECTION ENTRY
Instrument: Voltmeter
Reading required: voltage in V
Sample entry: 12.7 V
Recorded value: 40 V
